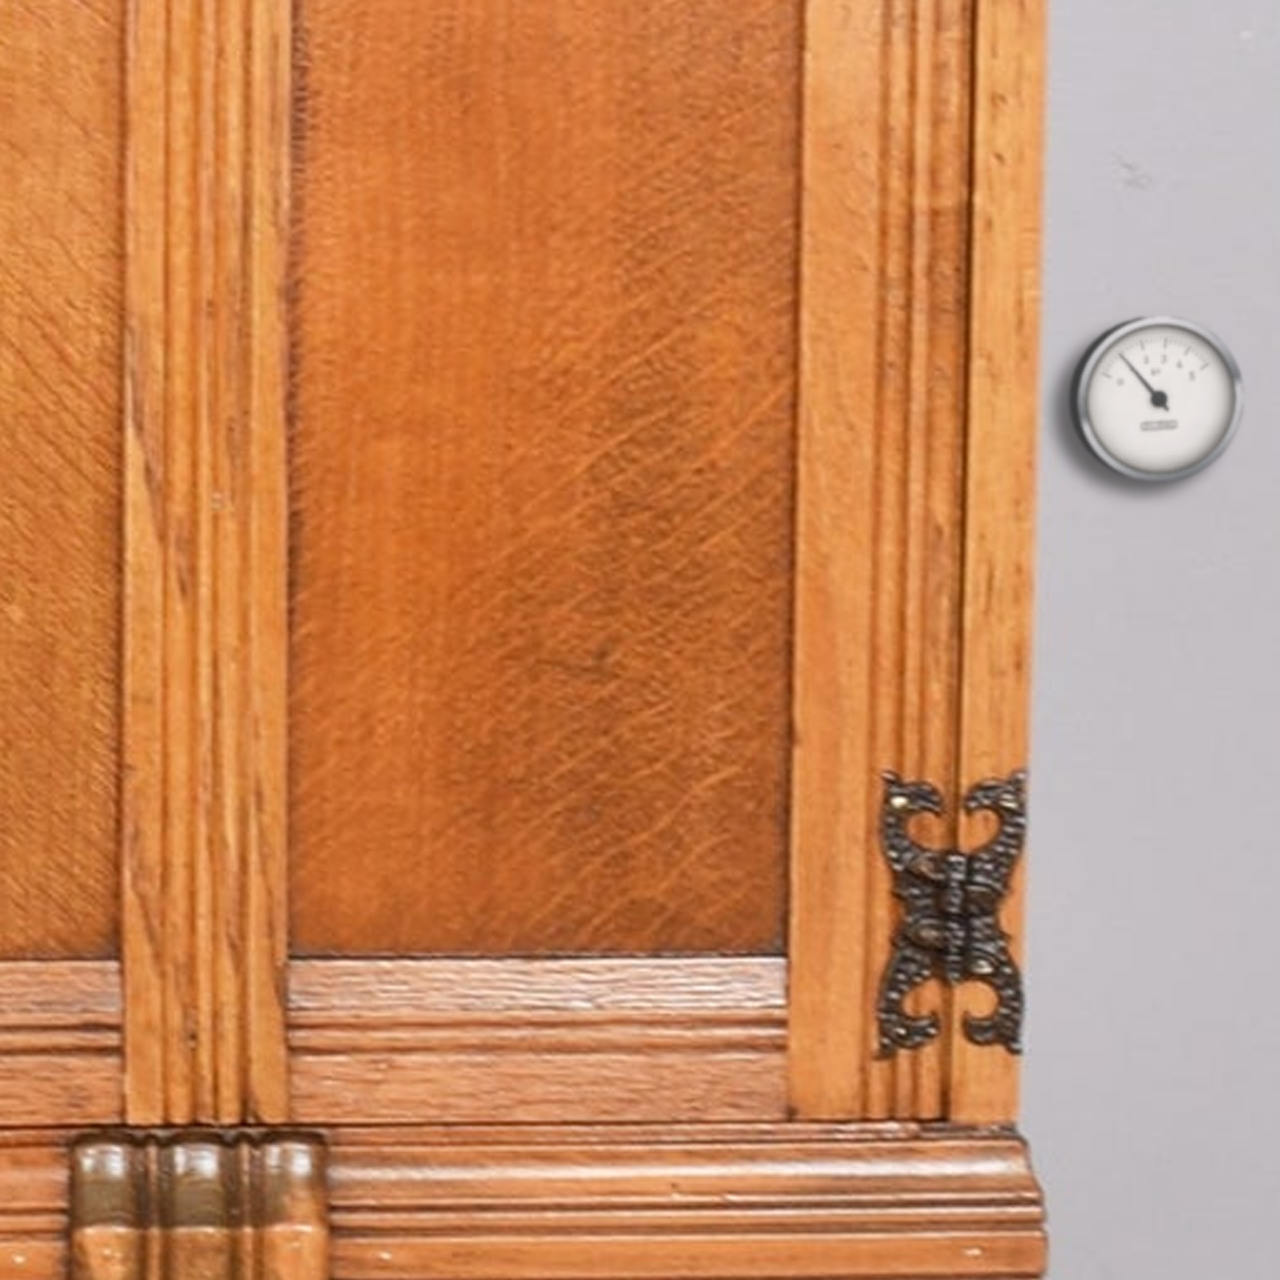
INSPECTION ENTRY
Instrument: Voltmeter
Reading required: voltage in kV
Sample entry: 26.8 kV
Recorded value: 1 kV
